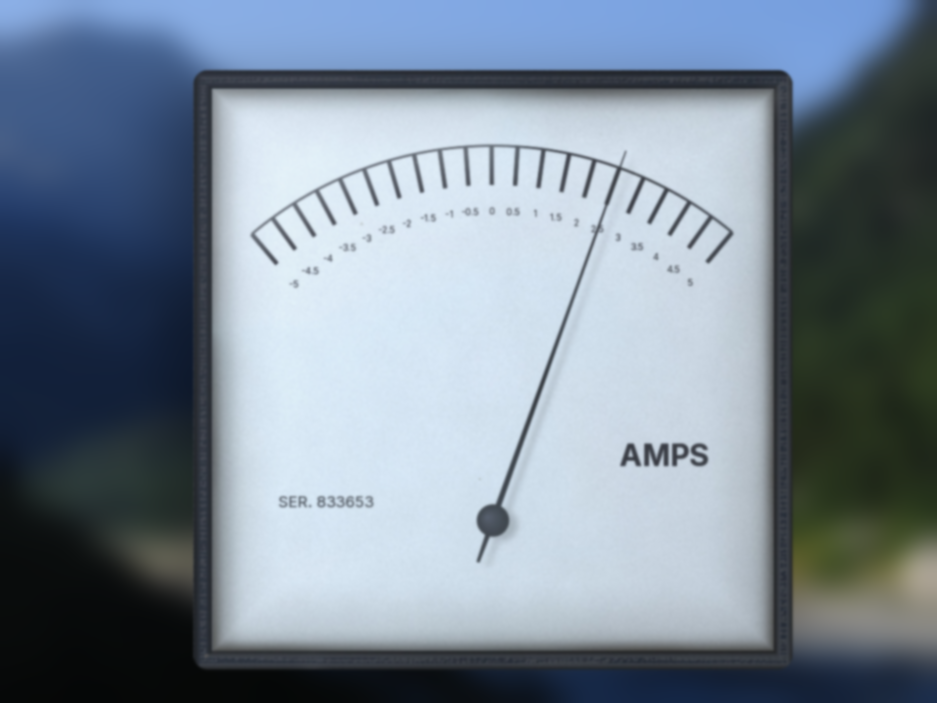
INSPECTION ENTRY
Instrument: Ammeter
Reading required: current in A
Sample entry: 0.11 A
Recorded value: 2.5 A
